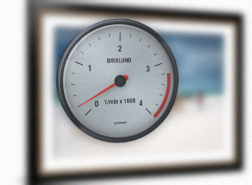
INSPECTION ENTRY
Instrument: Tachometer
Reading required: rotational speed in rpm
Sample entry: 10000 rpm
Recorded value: 200 rpm
